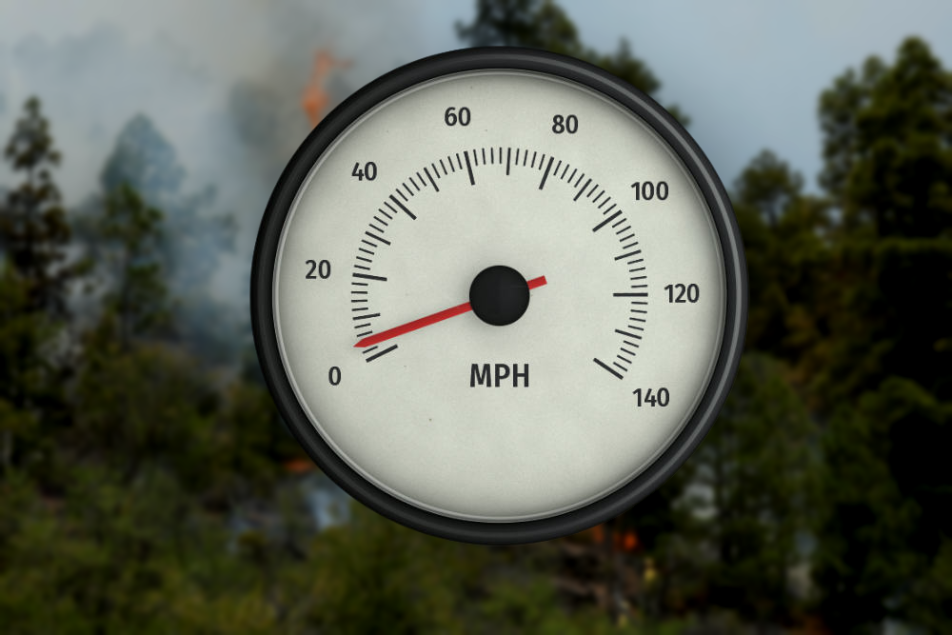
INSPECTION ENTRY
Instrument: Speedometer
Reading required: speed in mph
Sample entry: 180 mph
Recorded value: 4 mph
